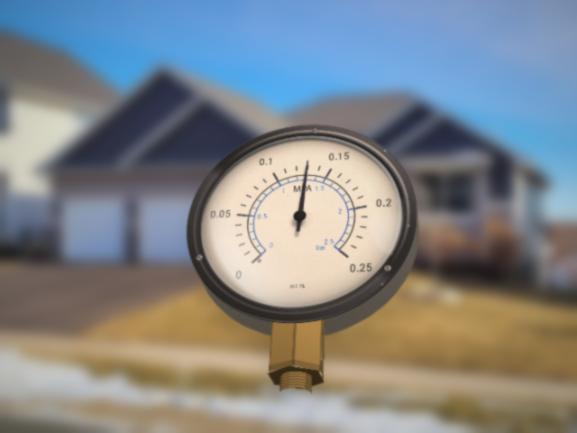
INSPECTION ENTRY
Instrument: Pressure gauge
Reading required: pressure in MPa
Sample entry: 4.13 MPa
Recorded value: 0.13 MPa
